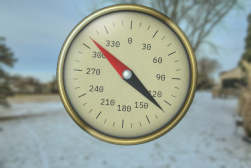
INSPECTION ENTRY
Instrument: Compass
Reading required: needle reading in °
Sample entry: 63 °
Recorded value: 310 °
